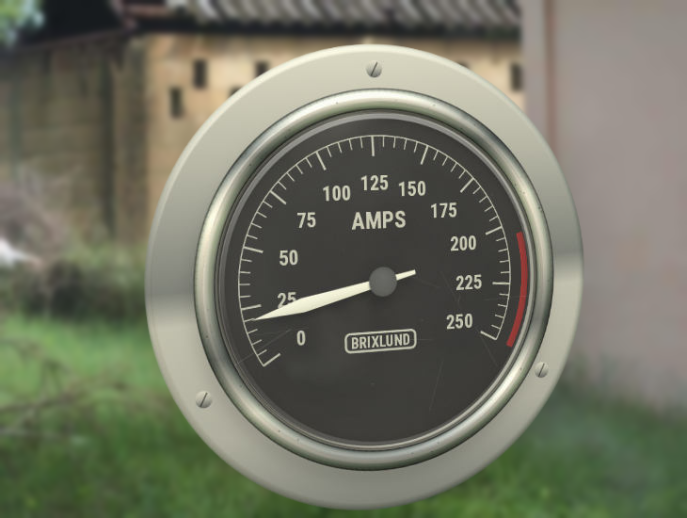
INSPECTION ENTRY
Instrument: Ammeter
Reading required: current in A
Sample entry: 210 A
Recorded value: 20 A
